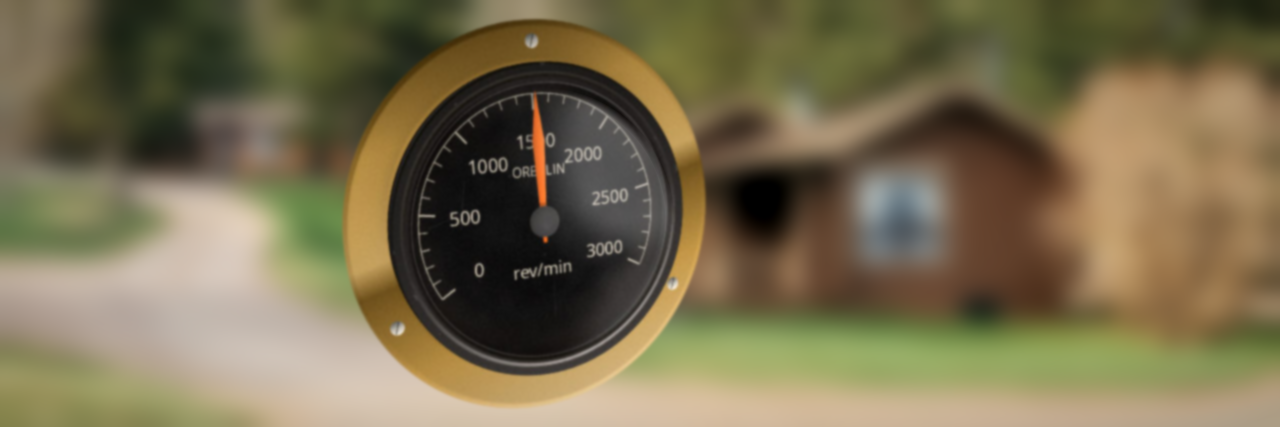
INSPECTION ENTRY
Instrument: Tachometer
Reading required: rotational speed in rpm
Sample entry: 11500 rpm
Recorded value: 1500 rpm
